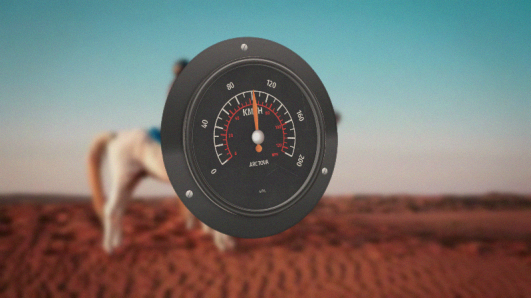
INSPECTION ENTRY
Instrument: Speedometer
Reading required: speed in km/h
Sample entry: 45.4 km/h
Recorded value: 100 km/h
